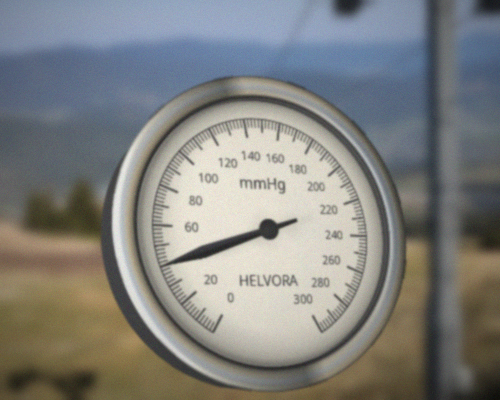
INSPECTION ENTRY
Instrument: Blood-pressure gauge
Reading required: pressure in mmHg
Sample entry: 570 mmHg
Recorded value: 40 mmHg
